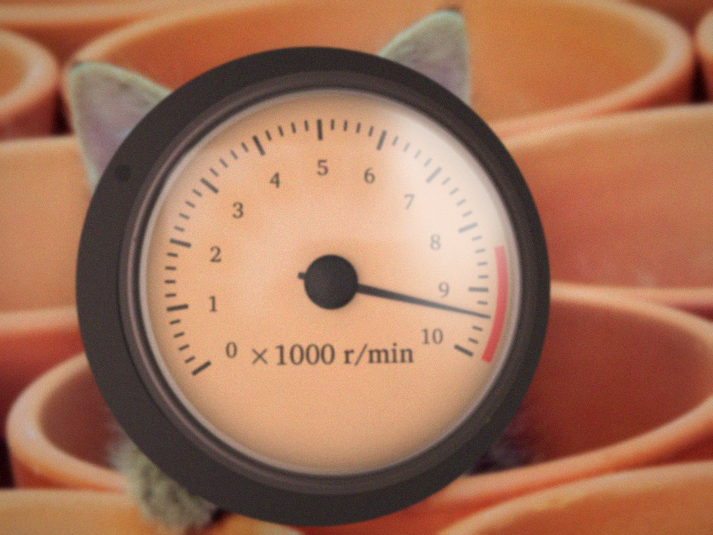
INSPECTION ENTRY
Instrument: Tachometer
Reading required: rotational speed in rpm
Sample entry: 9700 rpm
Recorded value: 9400 rpm
